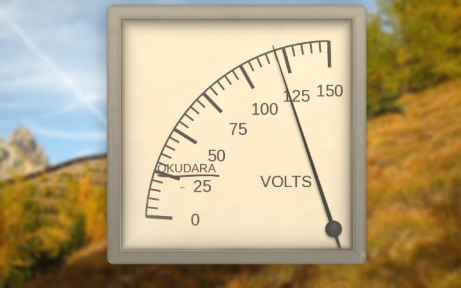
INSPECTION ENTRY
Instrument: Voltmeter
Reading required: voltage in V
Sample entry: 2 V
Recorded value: 120 V
